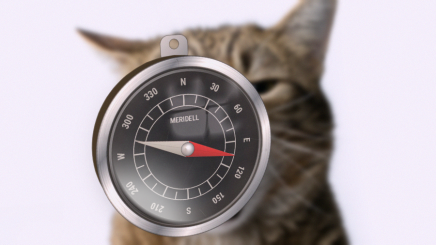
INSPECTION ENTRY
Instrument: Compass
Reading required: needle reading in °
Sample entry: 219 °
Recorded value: 105 °
